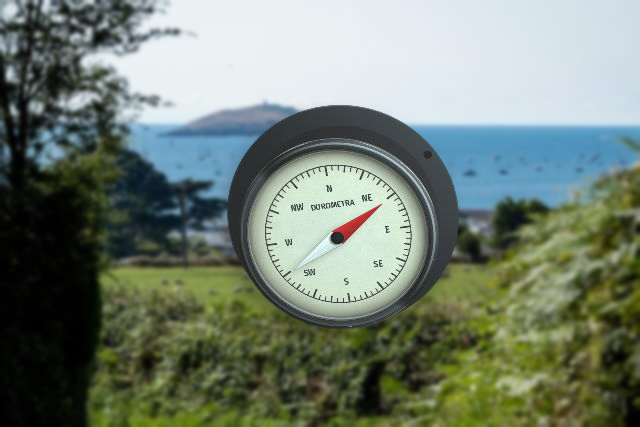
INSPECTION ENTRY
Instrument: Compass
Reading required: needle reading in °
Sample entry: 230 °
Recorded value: 60 °
